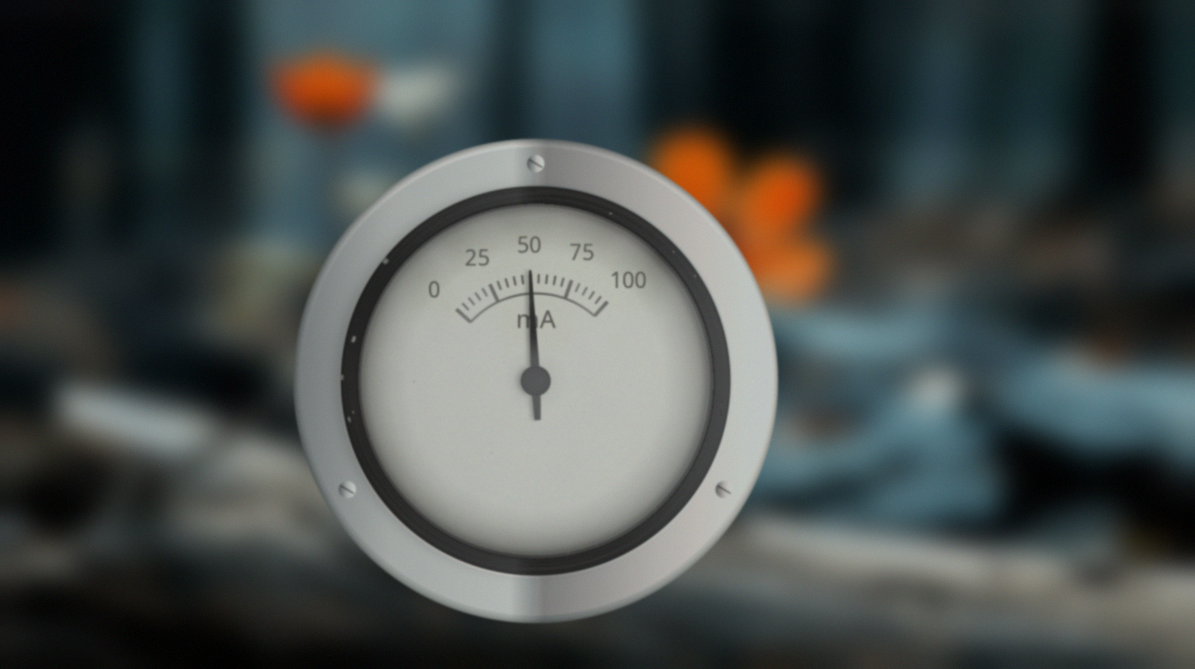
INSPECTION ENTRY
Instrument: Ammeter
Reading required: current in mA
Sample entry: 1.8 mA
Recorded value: 50 mA
